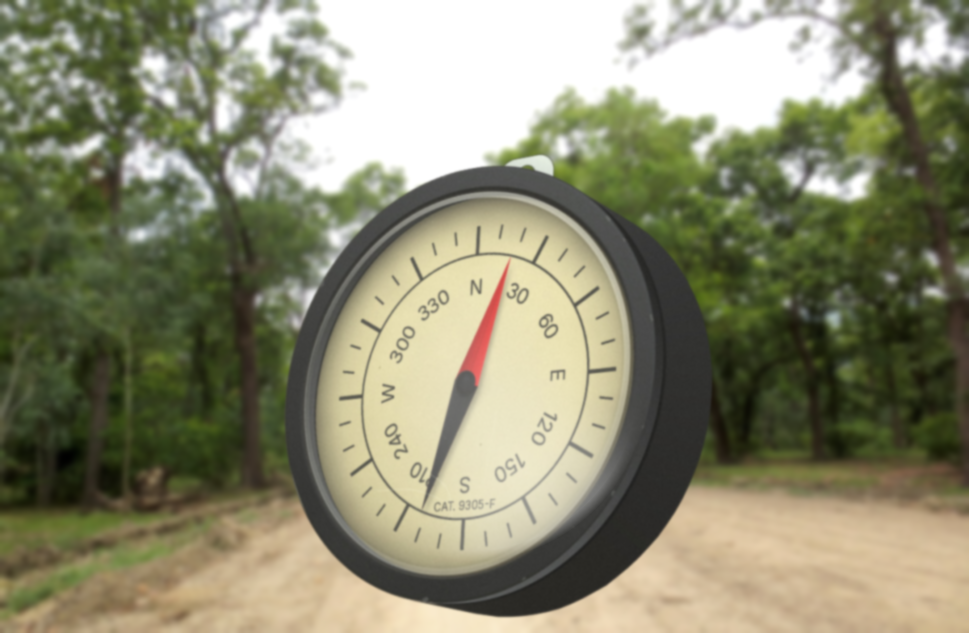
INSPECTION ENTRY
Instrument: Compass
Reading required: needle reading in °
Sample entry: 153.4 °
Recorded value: 20 °
